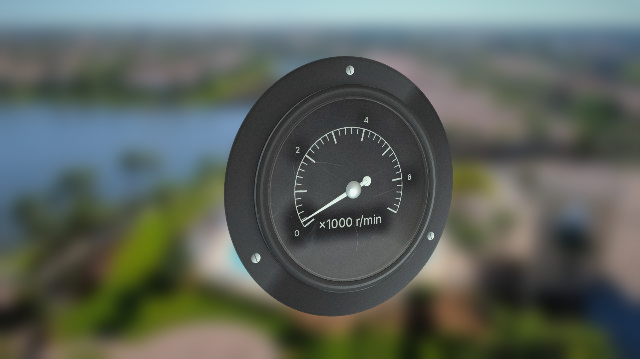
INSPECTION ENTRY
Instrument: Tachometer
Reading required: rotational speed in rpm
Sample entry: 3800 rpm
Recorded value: 200 rpm
